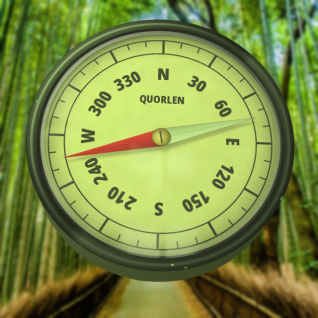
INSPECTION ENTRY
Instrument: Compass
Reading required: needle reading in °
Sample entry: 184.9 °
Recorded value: 255 °
